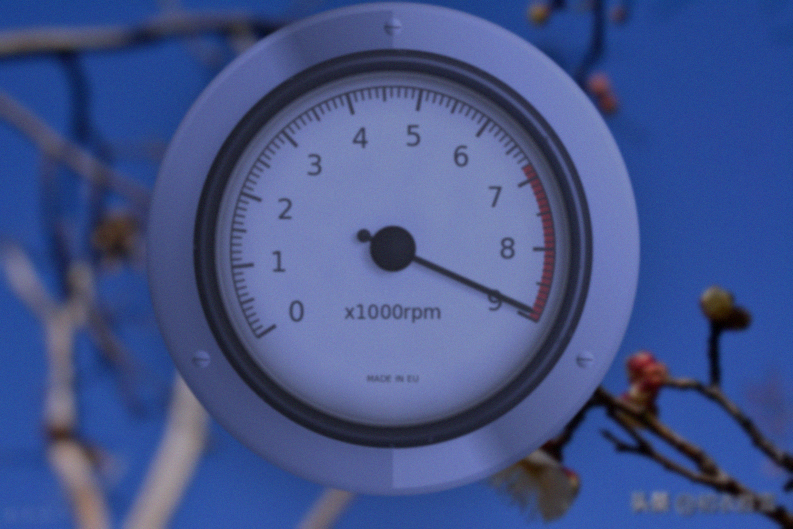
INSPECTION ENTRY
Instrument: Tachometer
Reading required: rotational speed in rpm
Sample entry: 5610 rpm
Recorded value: 8900 rpm
